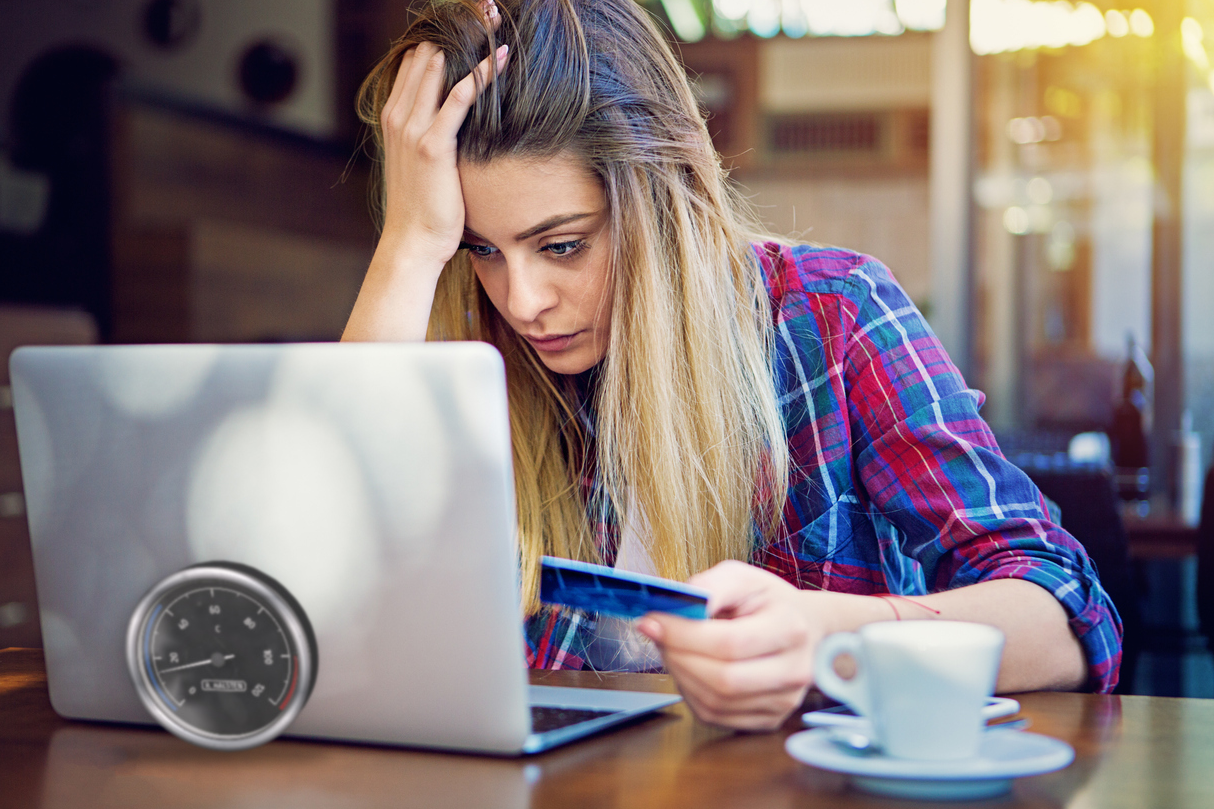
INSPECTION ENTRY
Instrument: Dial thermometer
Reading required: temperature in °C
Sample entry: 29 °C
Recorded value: 15 °C
